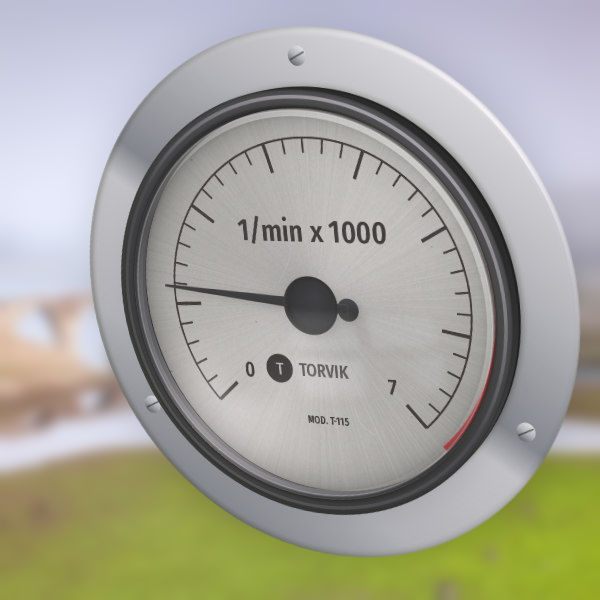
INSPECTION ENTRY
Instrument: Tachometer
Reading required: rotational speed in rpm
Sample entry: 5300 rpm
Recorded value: 1200 rpm
